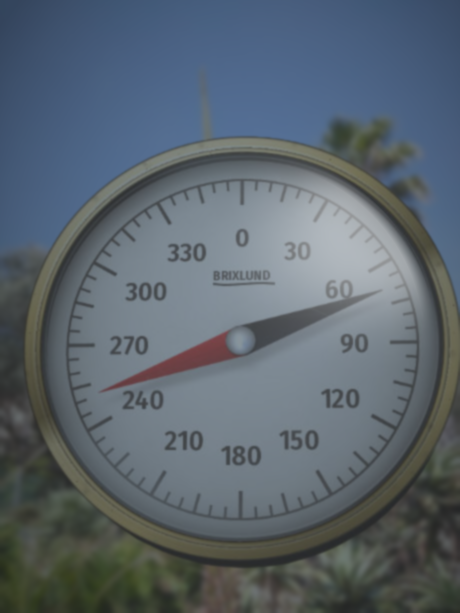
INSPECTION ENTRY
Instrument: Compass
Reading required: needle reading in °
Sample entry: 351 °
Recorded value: 250 °
